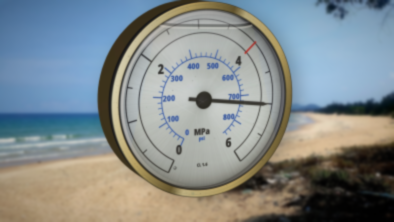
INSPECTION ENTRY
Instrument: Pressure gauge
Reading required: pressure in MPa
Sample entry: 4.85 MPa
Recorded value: 5 MPa
